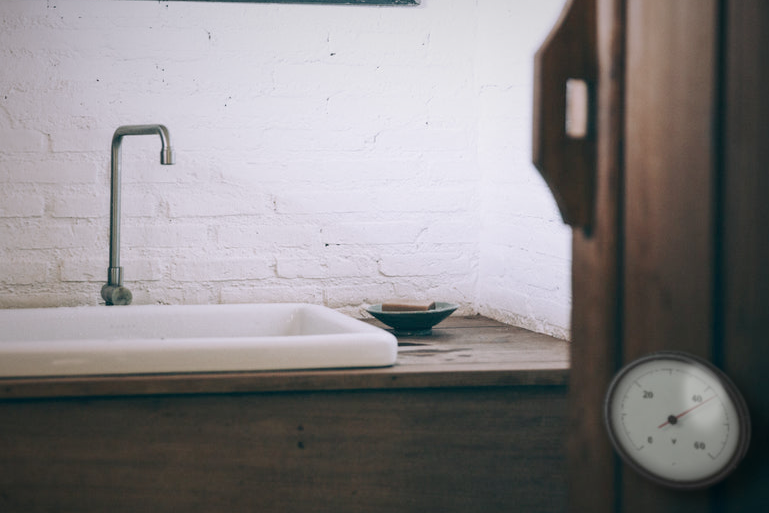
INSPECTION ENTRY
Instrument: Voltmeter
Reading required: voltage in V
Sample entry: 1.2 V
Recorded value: 42.5 V
